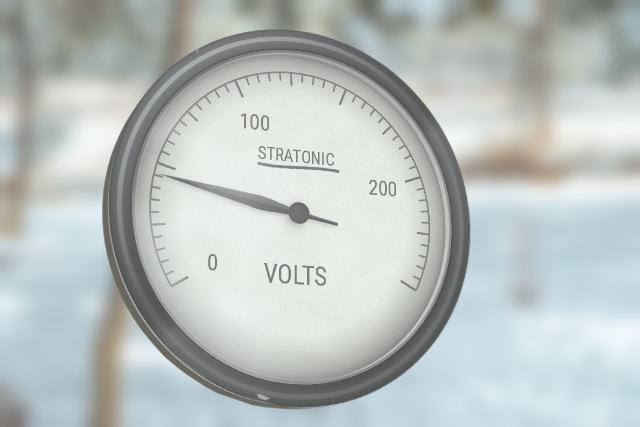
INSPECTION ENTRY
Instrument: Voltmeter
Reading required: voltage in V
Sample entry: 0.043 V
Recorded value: 45 V
